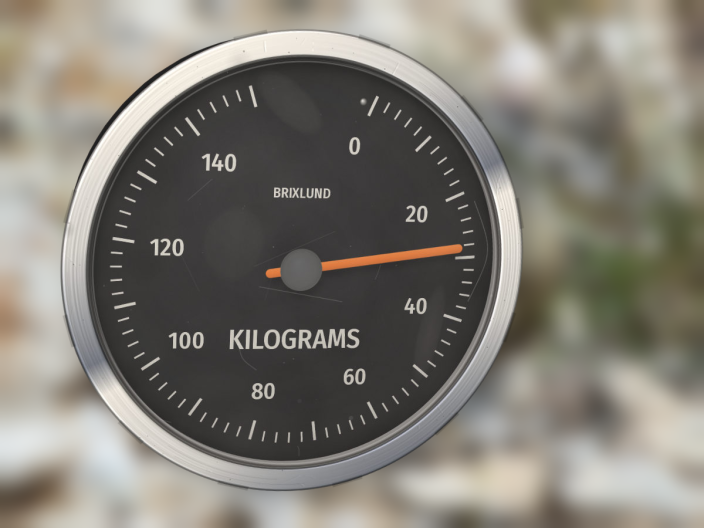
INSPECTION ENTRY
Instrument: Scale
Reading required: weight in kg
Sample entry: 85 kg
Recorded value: 28 kg
